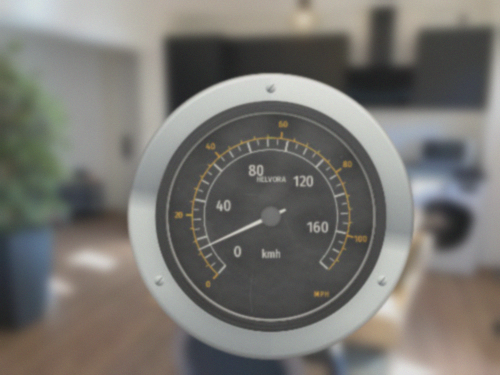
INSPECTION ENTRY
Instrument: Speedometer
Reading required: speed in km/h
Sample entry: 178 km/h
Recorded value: 15 km/h
